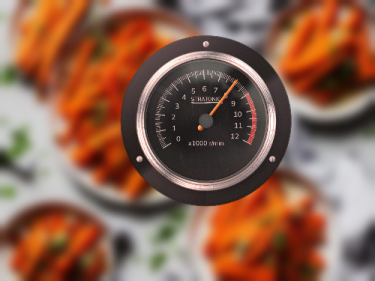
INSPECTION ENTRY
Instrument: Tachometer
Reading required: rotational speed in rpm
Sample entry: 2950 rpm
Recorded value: 8000 rpm
